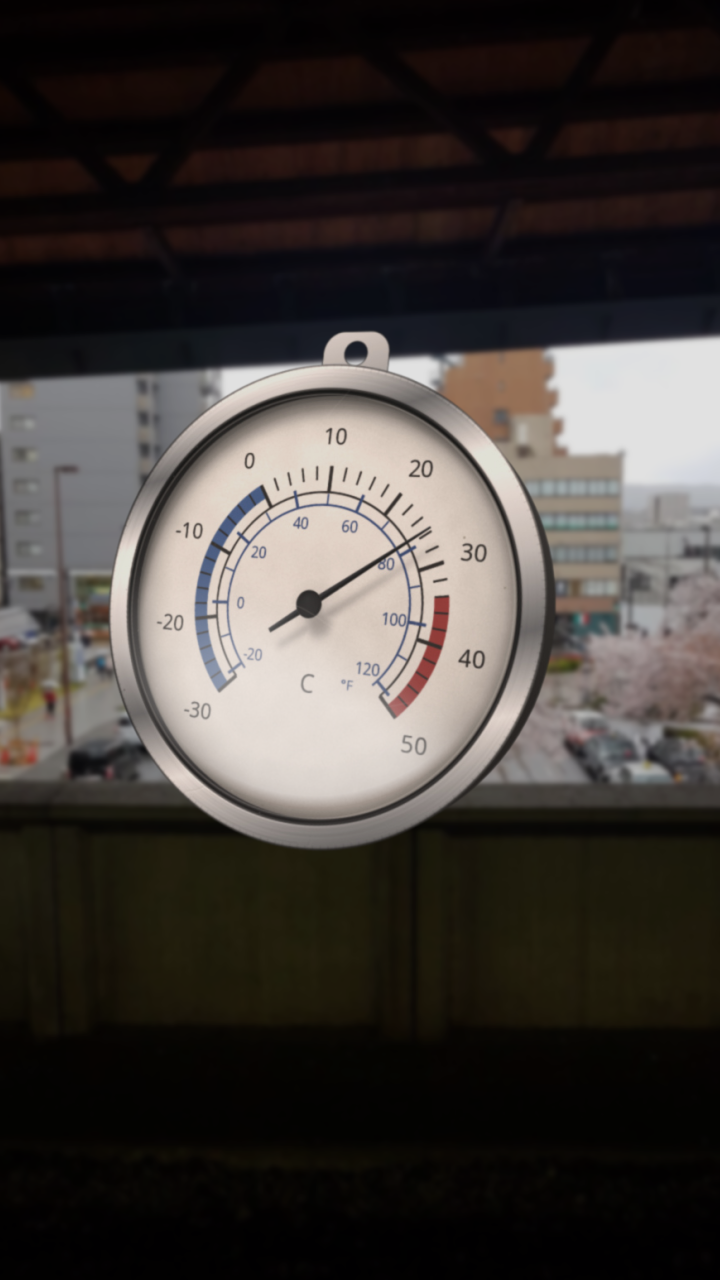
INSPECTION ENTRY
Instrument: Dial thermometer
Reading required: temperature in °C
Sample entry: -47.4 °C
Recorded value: 26 °C
